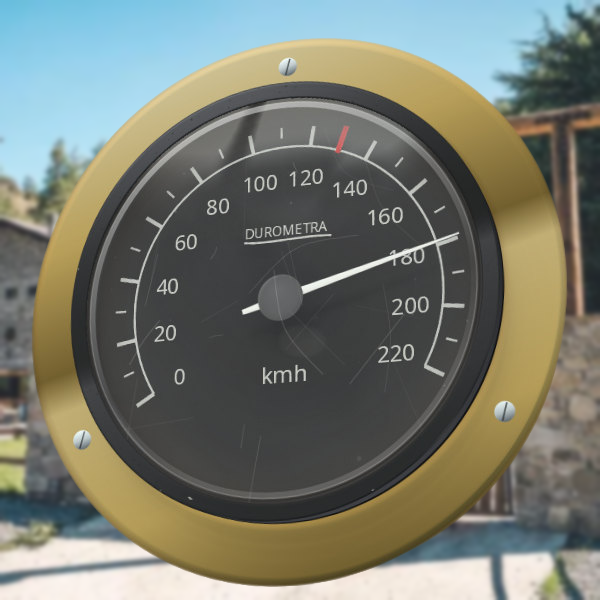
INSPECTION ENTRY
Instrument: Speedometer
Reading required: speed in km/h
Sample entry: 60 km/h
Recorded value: 180 km/h
